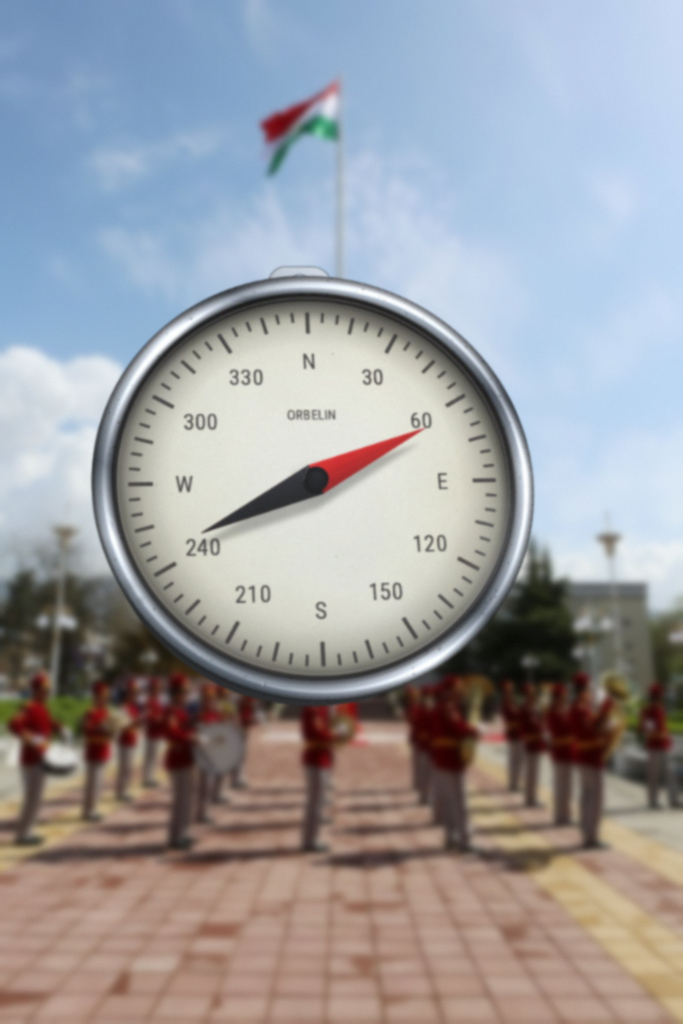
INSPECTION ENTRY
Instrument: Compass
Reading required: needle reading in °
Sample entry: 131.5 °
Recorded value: 65 °
